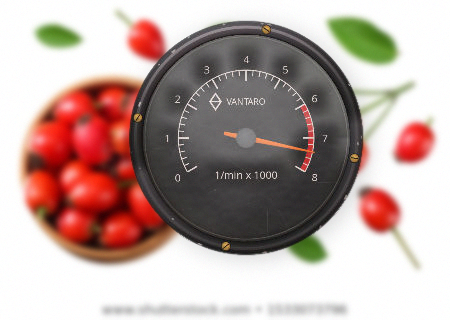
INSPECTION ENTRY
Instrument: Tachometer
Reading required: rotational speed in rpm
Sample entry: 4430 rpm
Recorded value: 7400 rpm
